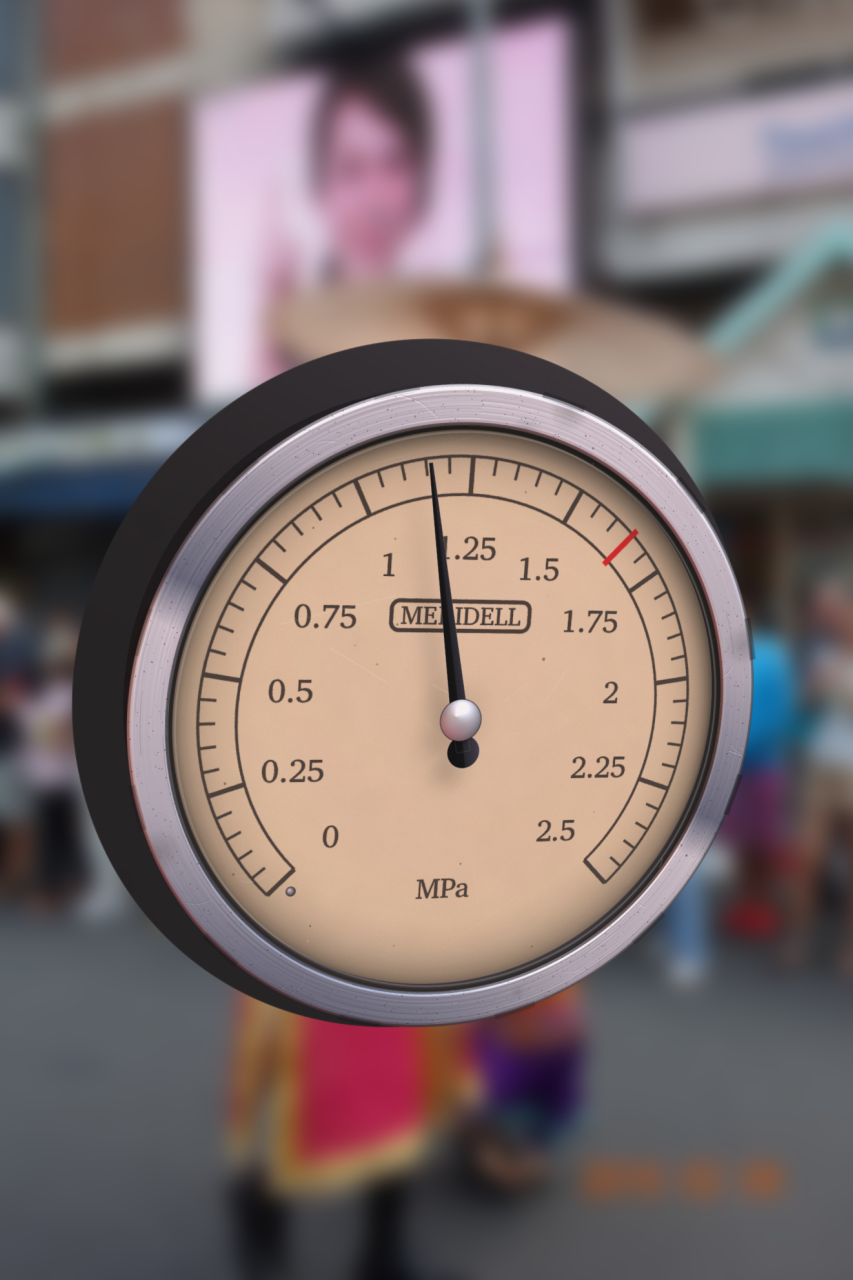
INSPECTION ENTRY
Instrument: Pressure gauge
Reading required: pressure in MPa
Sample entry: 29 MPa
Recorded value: 1.15 MPa
